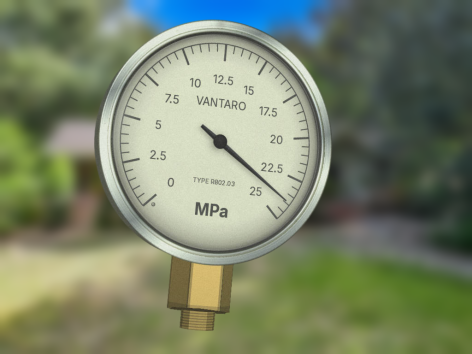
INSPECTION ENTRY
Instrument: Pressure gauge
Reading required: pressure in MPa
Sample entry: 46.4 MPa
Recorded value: 24 MPa
